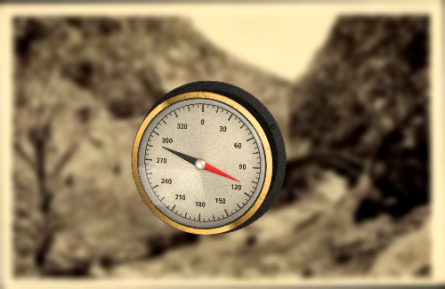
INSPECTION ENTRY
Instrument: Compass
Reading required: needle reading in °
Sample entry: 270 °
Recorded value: 110 °
